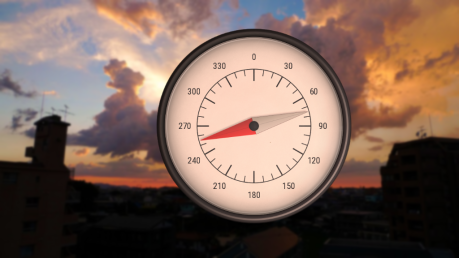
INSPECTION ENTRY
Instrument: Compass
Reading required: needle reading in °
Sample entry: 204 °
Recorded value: 255 °
